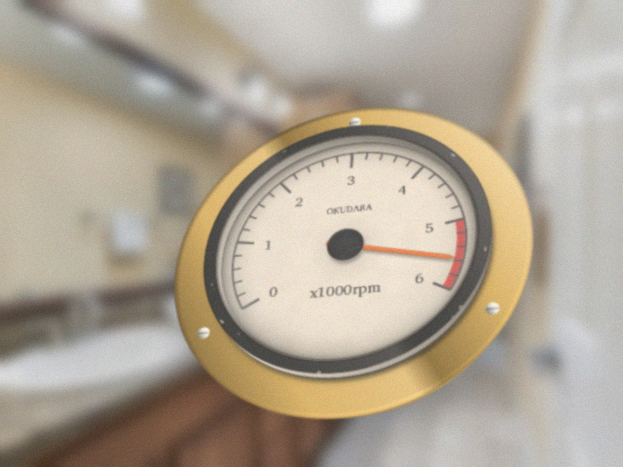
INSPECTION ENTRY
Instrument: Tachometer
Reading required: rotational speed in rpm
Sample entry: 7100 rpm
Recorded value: 5600 rpm
